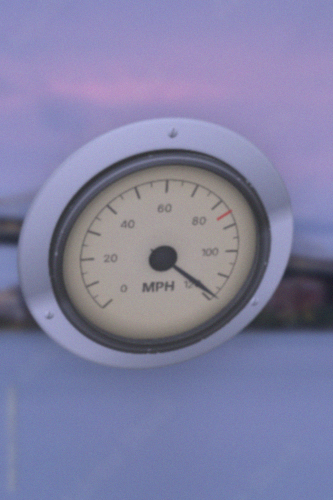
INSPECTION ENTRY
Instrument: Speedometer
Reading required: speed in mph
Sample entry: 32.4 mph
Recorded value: 117.5 mph
